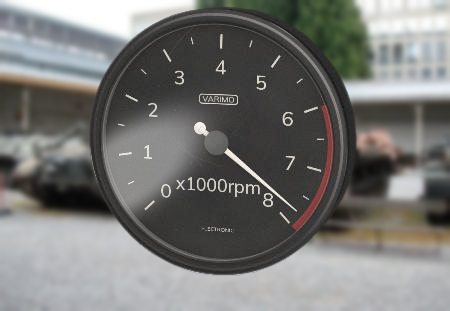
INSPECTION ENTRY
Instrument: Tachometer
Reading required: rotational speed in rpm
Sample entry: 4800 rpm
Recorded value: 7750 rpm
